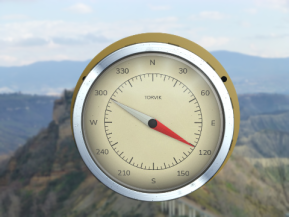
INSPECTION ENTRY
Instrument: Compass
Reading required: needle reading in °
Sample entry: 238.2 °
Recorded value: 120 °
